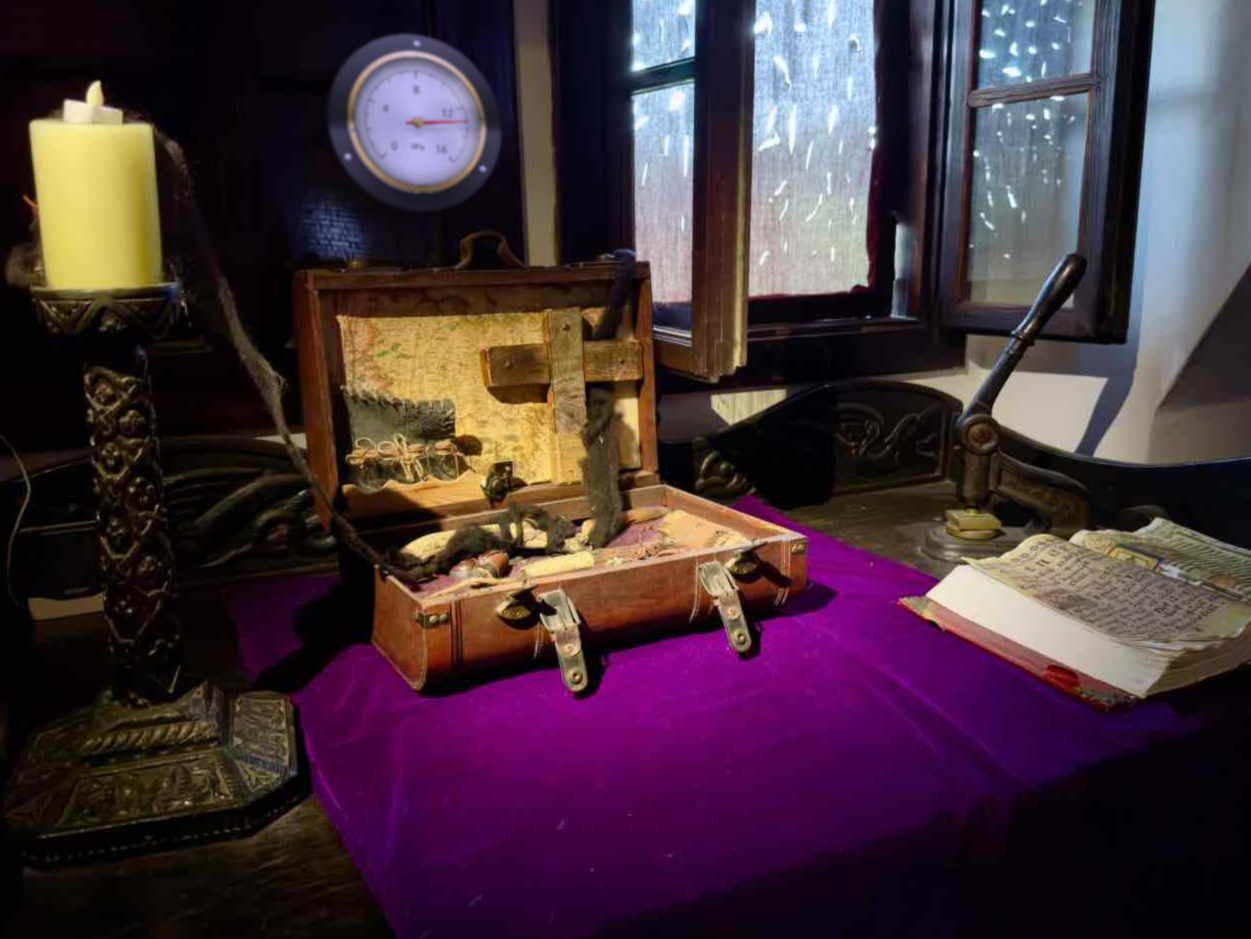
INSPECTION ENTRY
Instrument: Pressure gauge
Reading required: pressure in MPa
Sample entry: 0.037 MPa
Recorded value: 13 MPa
